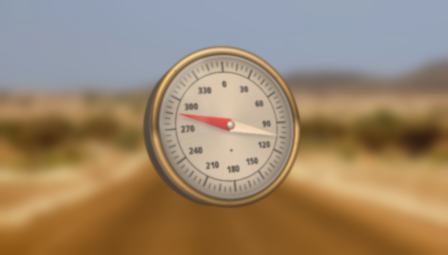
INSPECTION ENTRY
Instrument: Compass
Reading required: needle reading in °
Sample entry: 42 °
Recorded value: 285 °
